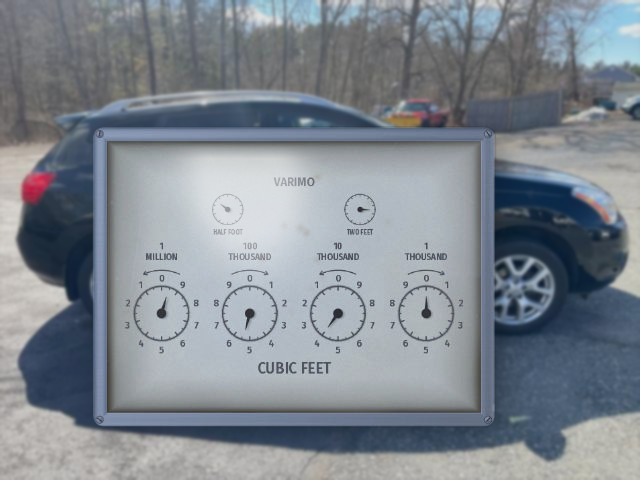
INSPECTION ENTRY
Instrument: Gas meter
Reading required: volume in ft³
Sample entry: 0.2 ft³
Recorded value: 954000 ft³
